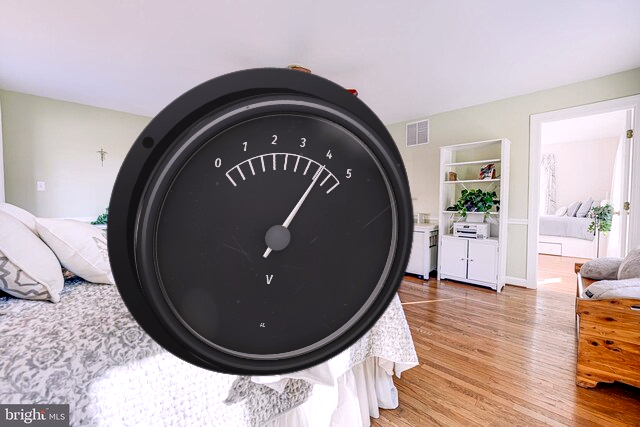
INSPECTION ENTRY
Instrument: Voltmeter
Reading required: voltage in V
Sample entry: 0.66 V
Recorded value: 4 V
